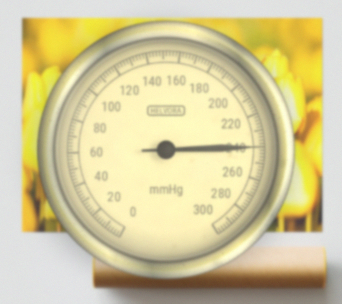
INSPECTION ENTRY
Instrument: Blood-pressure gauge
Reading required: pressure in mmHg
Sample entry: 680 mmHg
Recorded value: 240 mmHg
